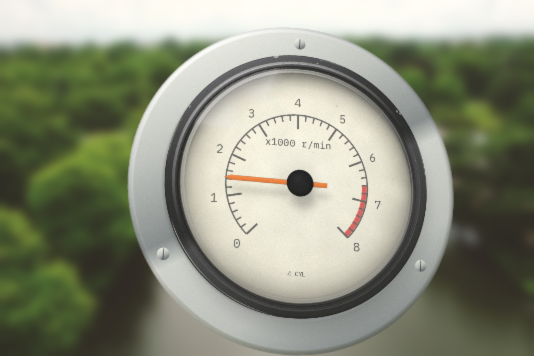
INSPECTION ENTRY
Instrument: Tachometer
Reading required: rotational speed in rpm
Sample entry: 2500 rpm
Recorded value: 1400 rpm
